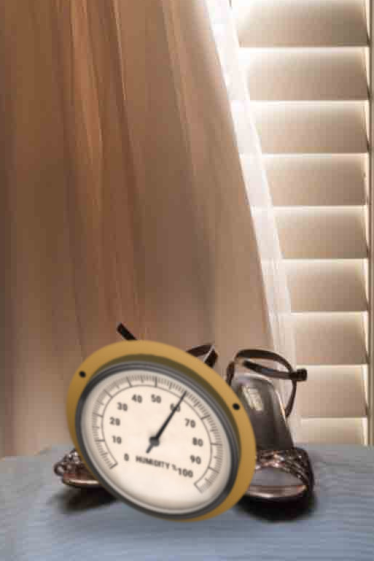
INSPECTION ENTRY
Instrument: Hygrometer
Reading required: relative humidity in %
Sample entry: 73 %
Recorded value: 60 %
